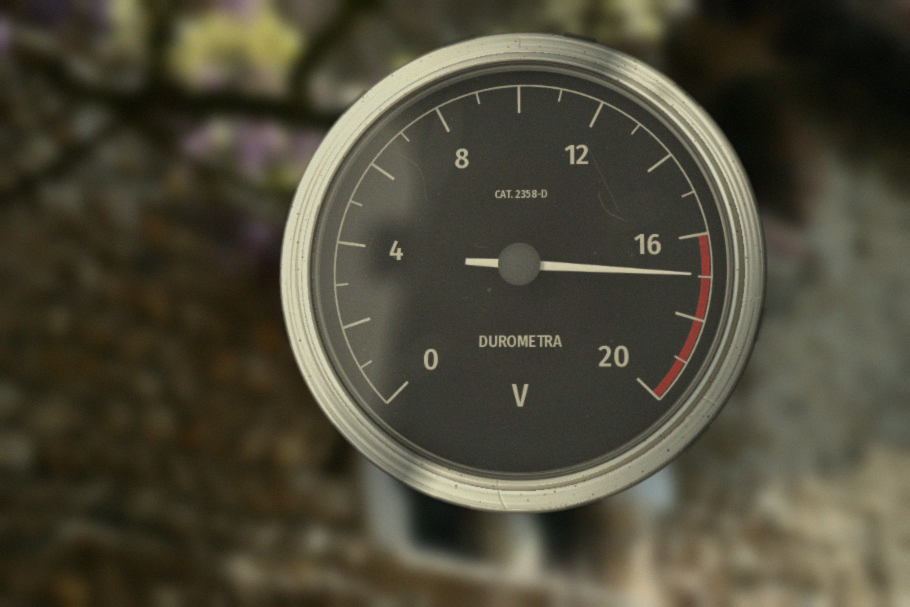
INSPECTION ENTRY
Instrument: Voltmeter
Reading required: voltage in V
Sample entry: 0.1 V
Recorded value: 17 V
